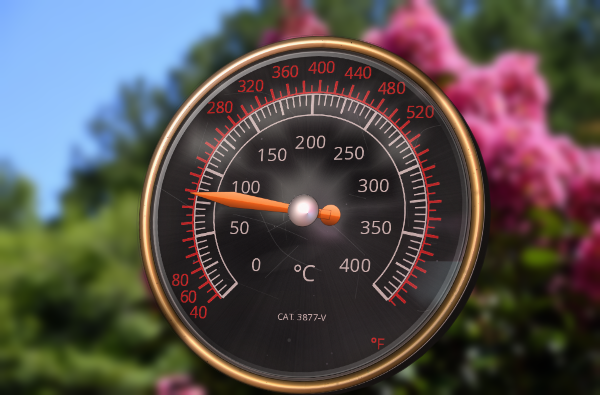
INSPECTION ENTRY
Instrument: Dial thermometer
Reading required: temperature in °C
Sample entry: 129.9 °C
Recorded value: 80 °C
